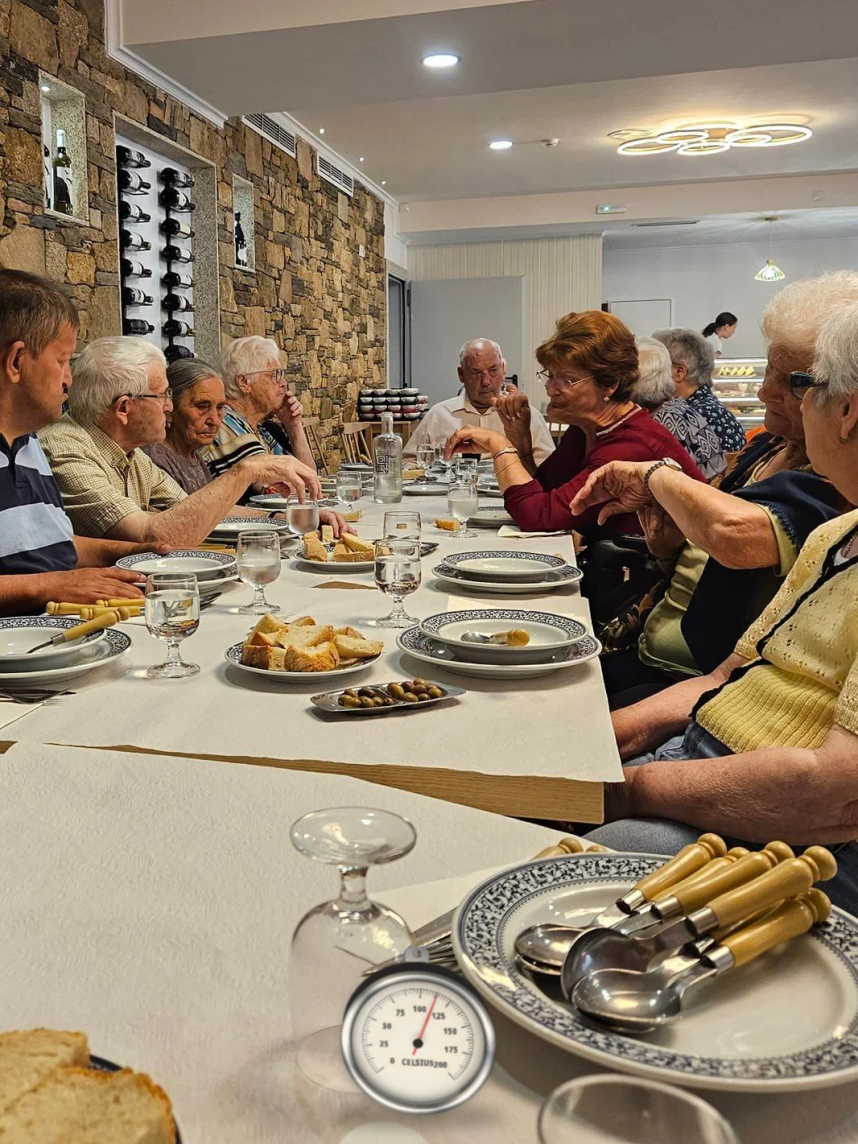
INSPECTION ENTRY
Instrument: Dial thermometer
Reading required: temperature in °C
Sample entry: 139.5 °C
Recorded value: 112.5 °C
